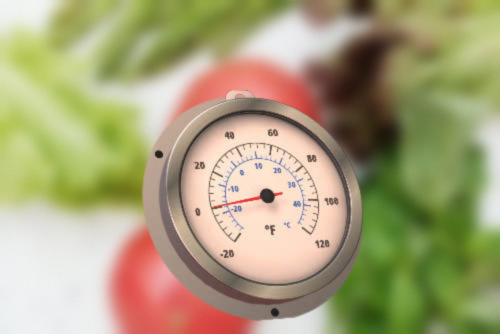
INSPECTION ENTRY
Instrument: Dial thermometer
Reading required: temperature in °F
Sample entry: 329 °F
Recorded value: 0 °F
